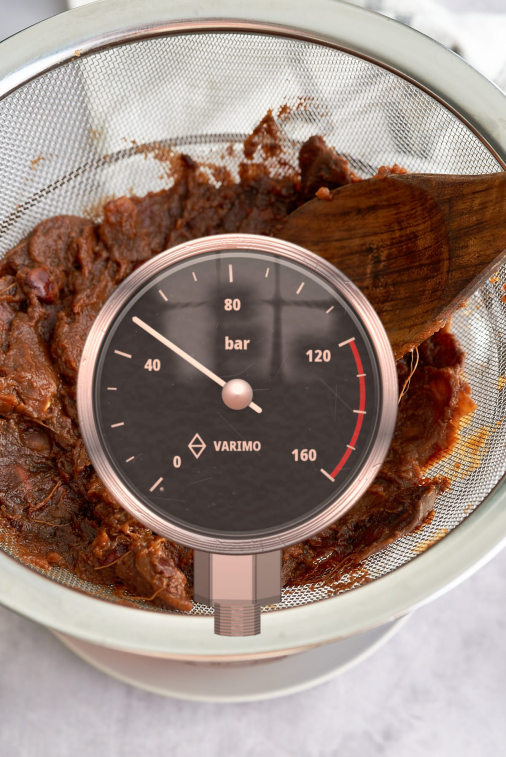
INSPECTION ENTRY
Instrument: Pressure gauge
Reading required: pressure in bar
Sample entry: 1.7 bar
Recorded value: 50 bar
